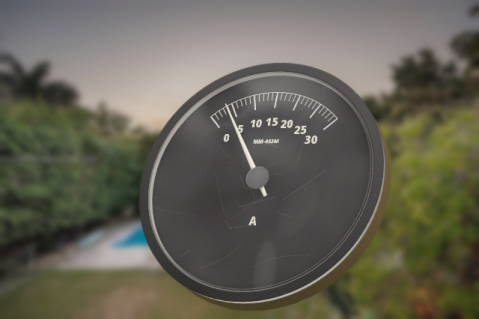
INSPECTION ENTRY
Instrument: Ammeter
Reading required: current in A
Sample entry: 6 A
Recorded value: 4 A
